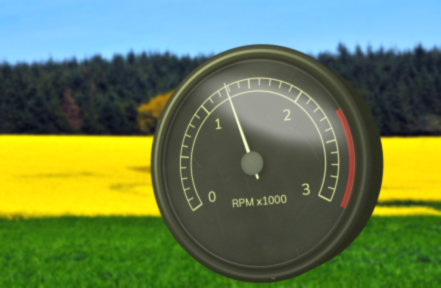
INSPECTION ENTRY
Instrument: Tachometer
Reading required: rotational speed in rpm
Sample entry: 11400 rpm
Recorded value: 1300 rpm
